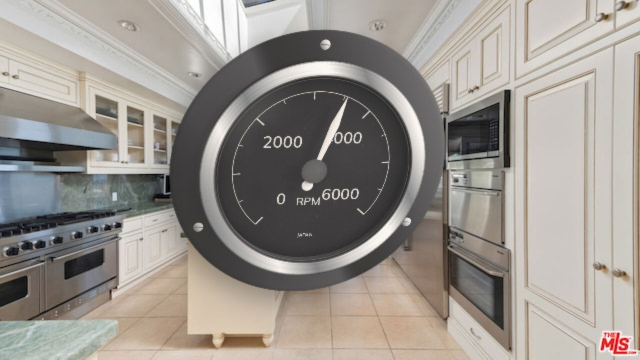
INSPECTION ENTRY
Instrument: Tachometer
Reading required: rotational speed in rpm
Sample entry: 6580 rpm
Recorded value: 3500 rpm
